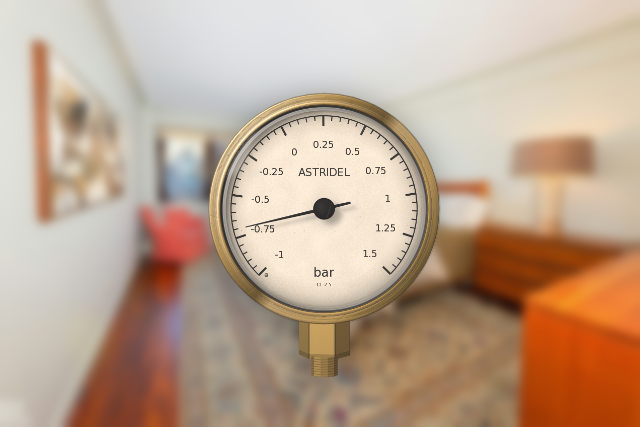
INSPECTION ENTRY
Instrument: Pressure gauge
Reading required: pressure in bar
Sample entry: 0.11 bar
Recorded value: -0.7 bar
